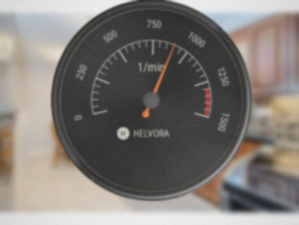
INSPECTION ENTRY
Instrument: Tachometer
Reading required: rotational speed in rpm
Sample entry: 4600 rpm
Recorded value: 900 rpm
